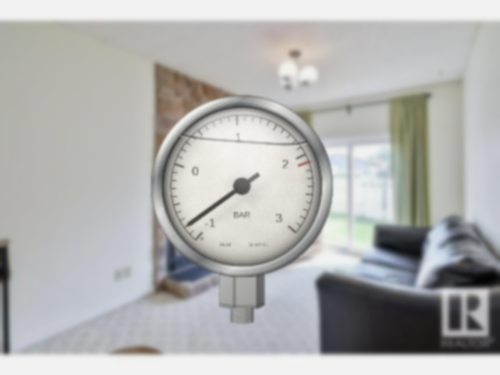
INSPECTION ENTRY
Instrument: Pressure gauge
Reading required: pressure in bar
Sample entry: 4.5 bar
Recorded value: -0.8 bar
